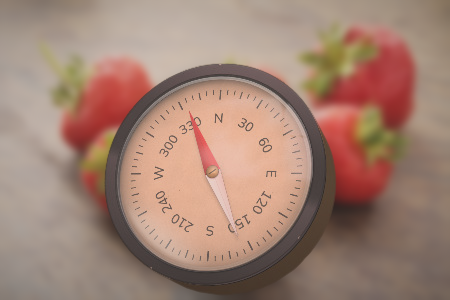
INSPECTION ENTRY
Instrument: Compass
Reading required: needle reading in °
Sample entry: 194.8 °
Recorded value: 335 °
